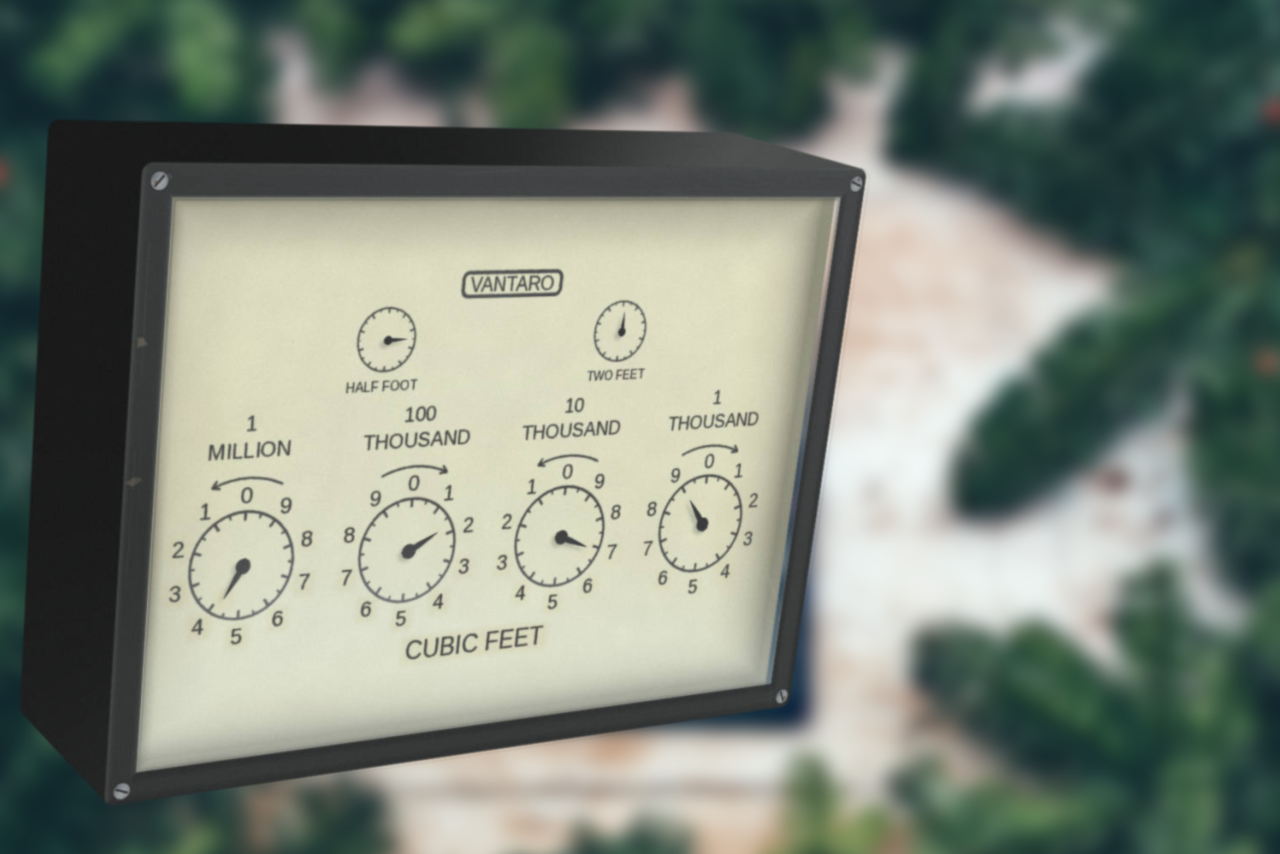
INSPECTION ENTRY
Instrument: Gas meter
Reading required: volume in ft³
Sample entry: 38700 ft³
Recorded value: 416900 ft³
